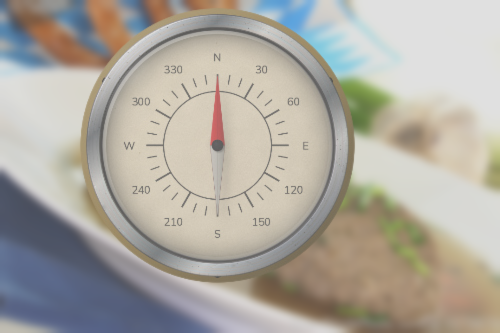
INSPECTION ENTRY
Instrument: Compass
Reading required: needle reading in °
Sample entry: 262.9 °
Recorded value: 0 °
